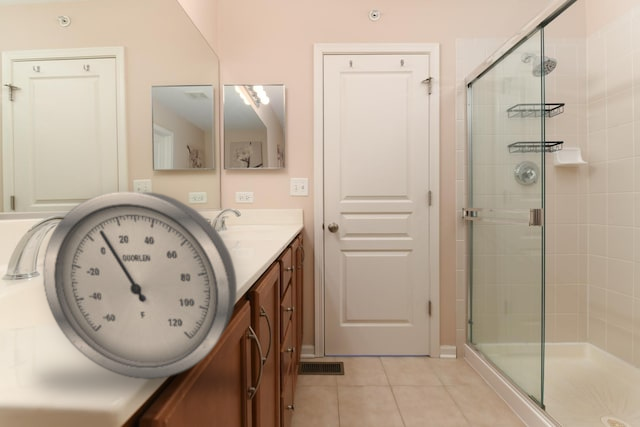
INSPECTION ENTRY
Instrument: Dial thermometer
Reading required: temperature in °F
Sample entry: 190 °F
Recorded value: 10 °F
